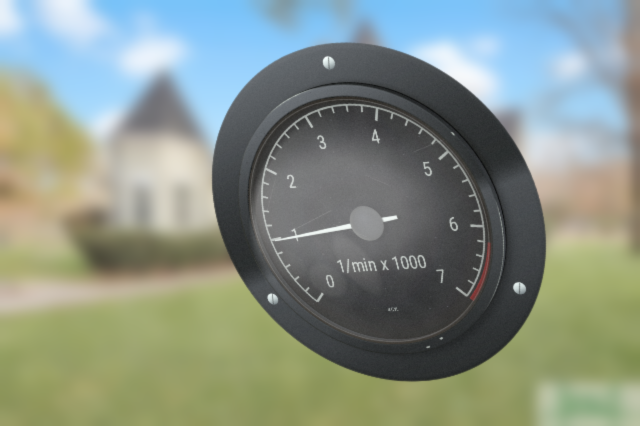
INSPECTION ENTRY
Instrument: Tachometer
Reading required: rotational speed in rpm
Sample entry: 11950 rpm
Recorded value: 1000 rpm
